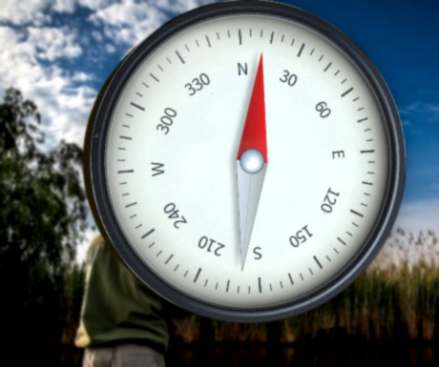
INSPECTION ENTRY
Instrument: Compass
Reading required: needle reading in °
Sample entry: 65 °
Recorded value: 10 °
